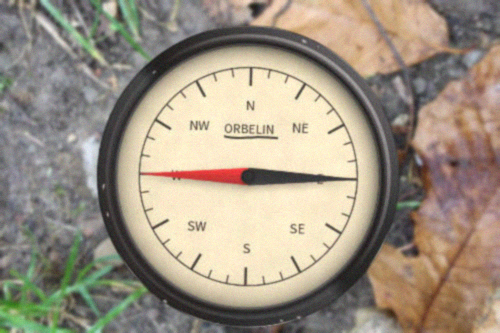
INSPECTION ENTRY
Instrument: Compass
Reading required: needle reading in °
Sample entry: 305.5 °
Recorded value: 270 °
